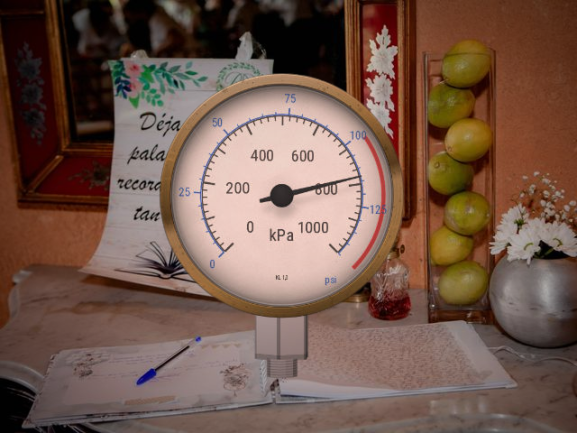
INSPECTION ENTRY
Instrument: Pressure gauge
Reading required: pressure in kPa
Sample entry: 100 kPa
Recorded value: 780 kPa
